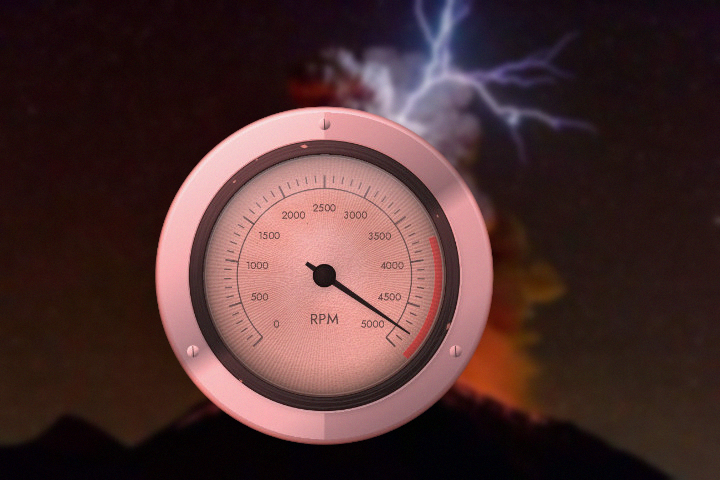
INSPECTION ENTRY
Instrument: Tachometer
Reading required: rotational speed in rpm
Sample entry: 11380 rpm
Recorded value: 4800 rpm
